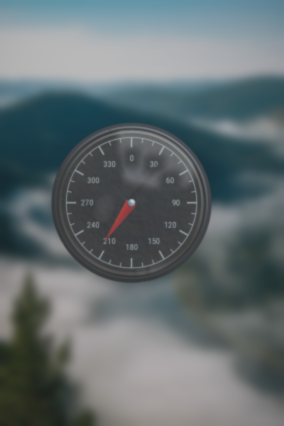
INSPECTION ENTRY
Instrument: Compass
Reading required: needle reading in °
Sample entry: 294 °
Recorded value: 215 °
